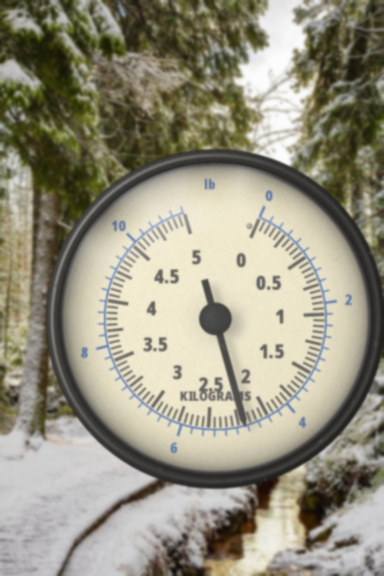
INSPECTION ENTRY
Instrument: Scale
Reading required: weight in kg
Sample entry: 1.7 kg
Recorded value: 2.2 kg
